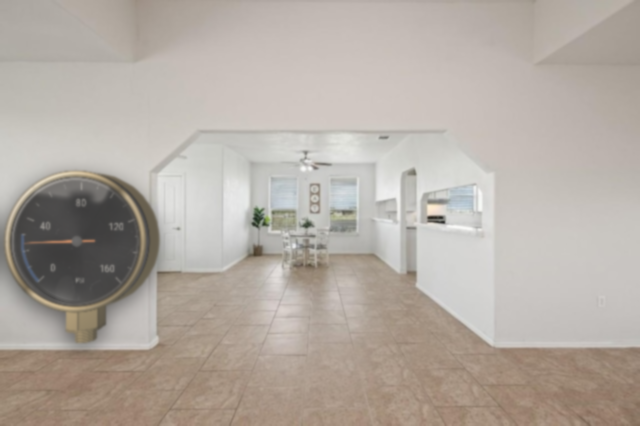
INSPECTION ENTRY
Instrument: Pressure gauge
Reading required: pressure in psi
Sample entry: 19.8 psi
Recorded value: 25 psi
